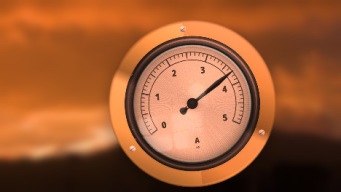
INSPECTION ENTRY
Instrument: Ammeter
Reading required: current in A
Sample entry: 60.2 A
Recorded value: 3.7 A
